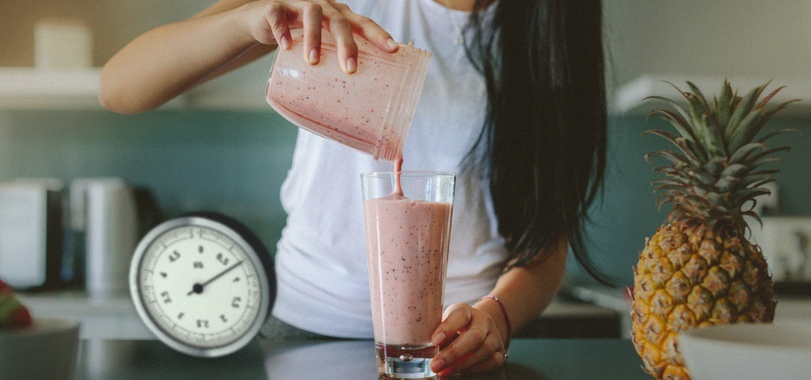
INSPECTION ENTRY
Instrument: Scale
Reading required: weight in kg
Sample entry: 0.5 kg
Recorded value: 0.75 kg
